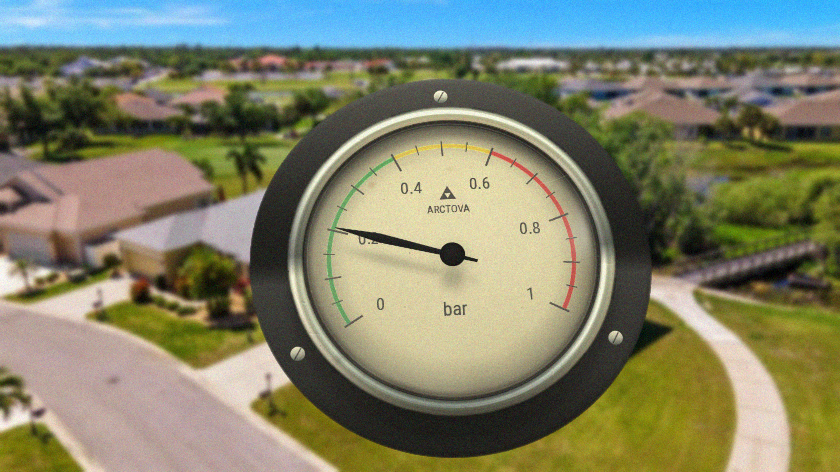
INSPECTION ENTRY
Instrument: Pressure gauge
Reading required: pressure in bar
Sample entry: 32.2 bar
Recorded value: 0.2 bar
